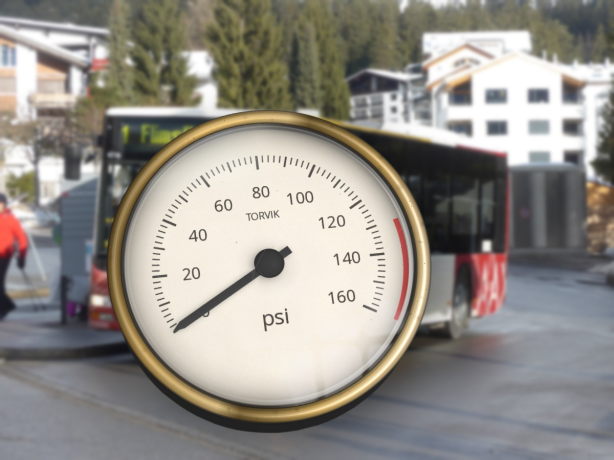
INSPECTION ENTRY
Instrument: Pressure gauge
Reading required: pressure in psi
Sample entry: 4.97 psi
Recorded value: 0 psi
